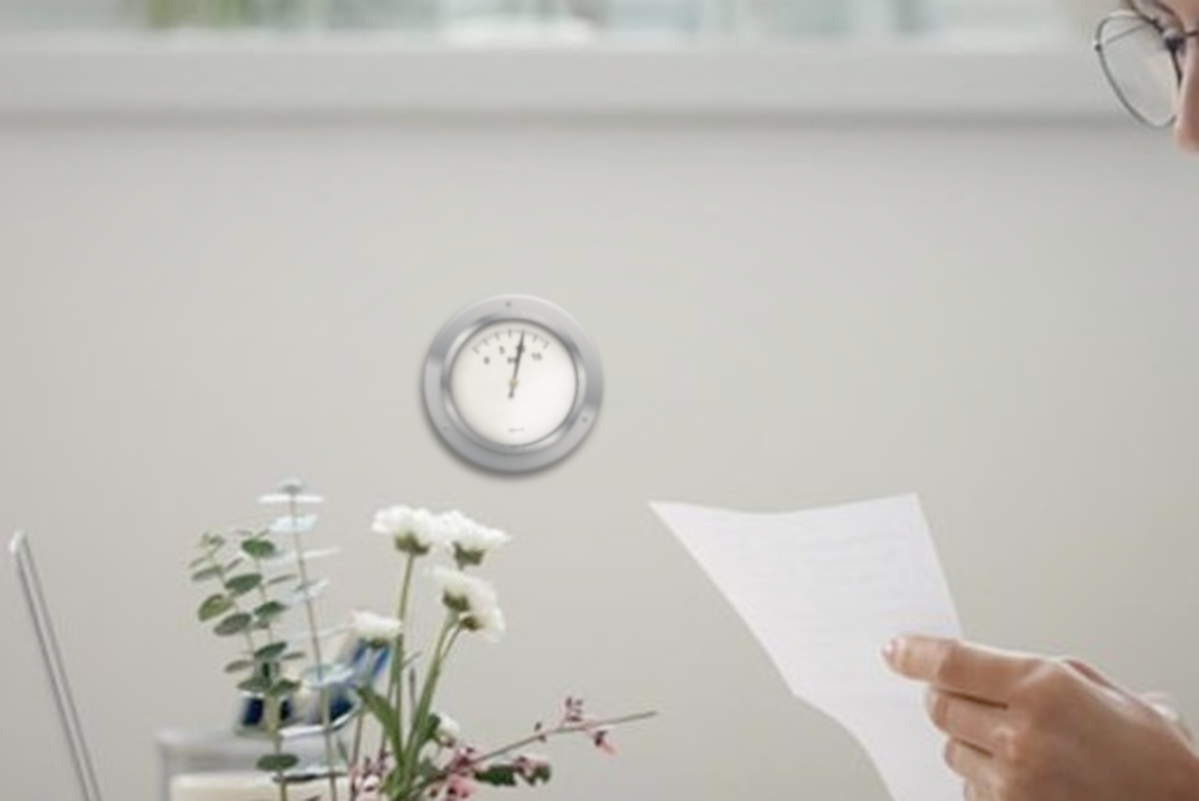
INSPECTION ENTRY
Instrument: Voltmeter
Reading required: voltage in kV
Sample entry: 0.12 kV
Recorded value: 10 kV
